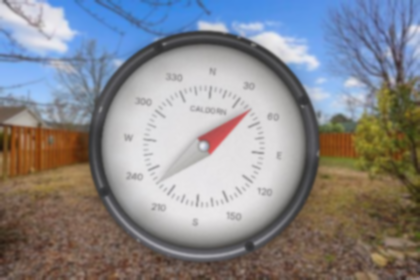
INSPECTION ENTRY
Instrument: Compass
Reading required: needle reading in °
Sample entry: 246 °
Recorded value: 45 °
